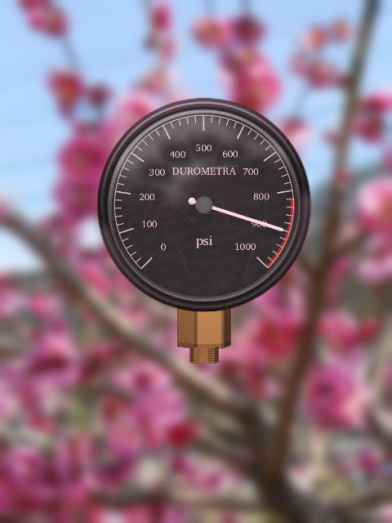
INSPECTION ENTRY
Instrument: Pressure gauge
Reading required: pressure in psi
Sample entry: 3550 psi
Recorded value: 900 psi
